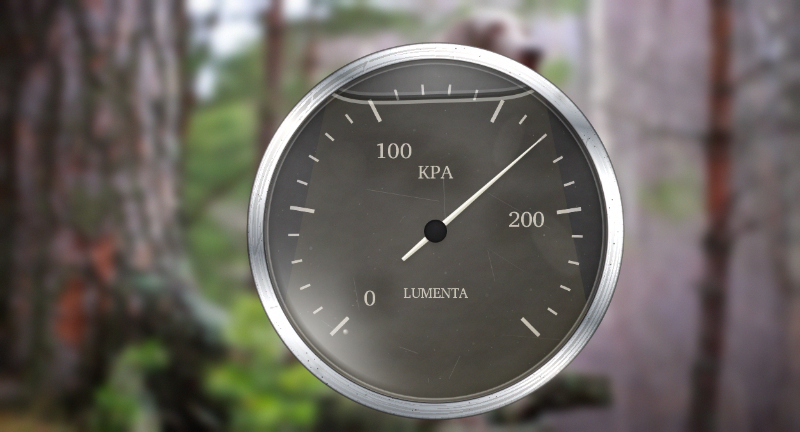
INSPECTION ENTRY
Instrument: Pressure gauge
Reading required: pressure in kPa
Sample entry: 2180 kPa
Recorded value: 170 kPa
